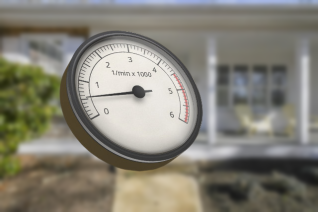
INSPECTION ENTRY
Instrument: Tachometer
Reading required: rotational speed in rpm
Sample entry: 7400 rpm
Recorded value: 500 rpm
